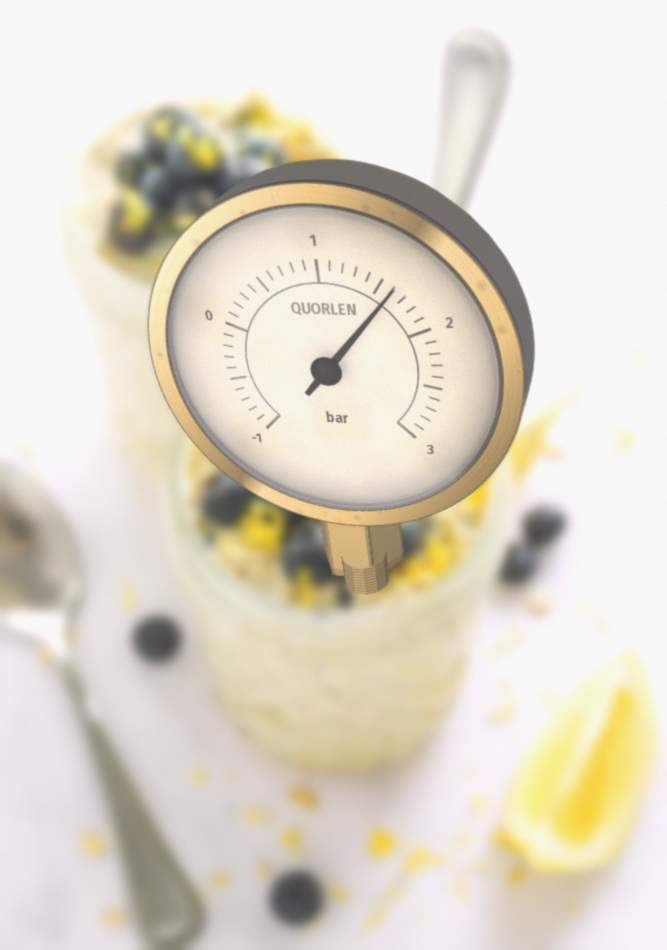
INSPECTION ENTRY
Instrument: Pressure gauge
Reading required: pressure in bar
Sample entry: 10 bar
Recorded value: 1.6 bar
